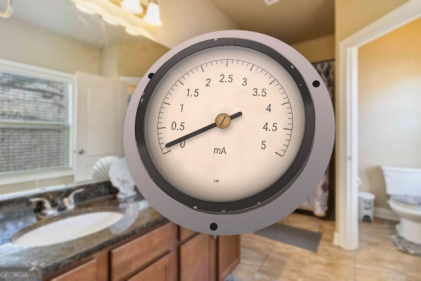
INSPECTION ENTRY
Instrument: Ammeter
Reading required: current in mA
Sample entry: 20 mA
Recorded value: 0.1 mA
